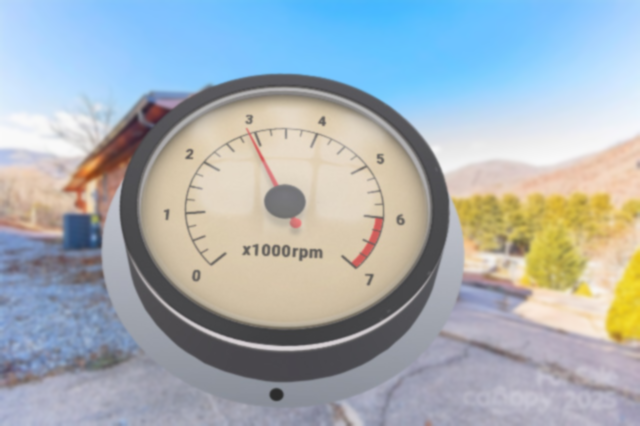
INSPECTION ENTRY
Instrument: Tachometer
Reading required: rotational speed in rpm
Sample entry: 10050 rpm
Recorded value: 2875 rpm
